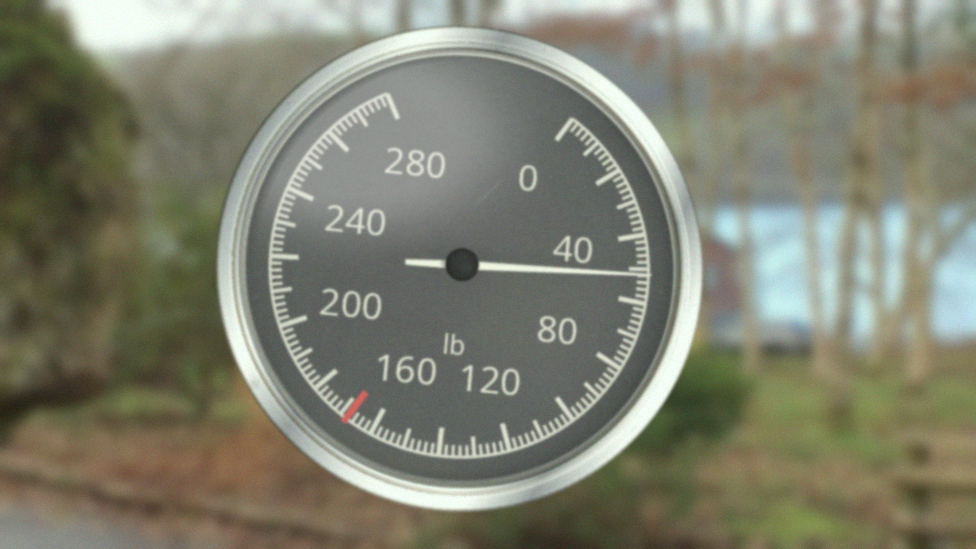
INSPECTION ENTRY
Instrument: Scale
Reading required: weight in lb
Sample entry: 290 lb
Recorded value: 52 lb
